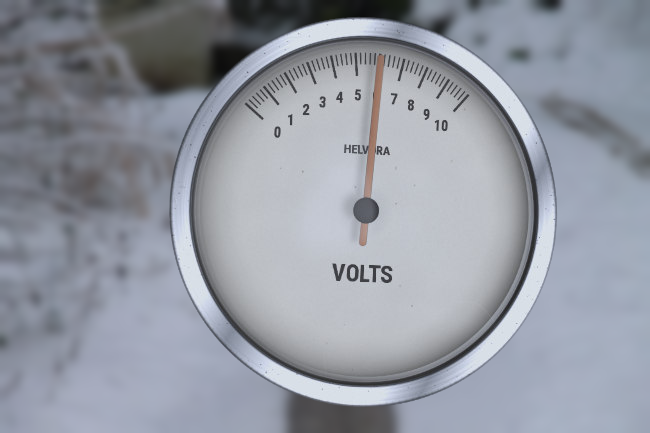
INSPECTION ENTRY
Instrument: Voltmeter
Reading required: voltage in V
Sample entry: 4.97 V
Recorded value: 6 V
